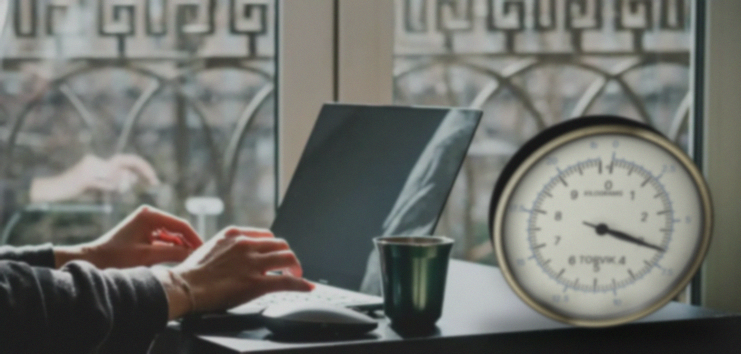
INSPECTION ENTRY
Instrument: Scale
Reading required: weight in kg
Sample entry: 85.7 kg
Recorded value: 3 kg
